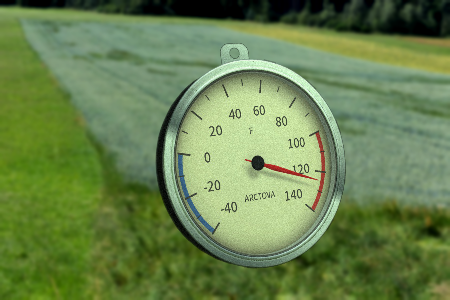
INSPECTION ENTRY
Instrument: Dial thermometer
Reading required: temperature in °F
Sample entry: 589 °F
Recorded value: 125 °F
